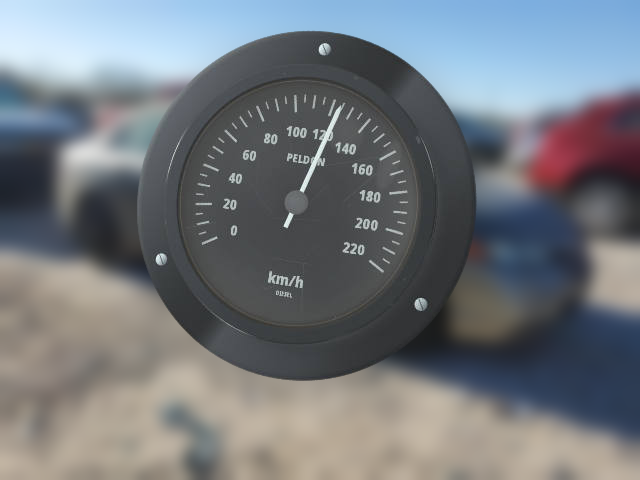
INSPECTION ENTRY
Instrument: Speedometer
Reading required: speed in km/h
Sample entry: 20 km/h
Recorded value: 125 km/h
